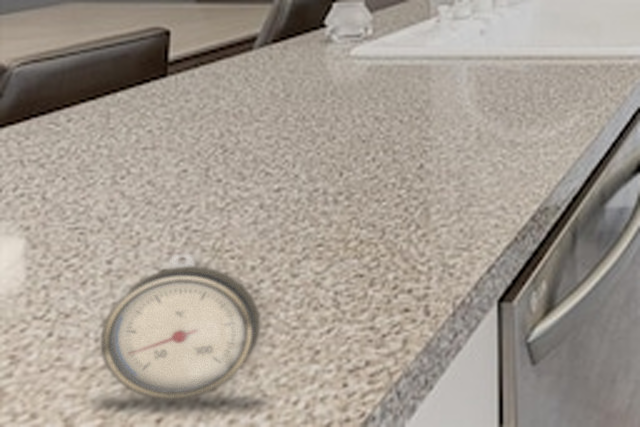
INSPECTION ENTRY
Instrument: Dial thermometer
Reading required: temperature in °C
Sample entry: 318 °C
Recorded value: 75 °C
